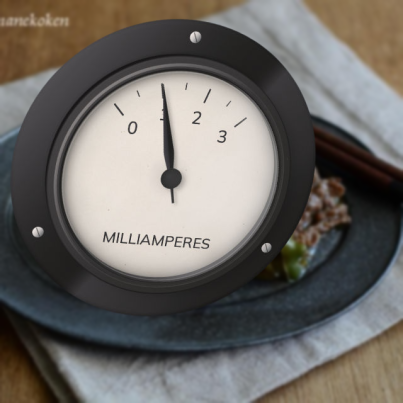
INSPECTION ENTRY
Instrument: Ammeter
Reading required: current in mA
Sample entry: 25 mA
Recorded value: 1 mA
